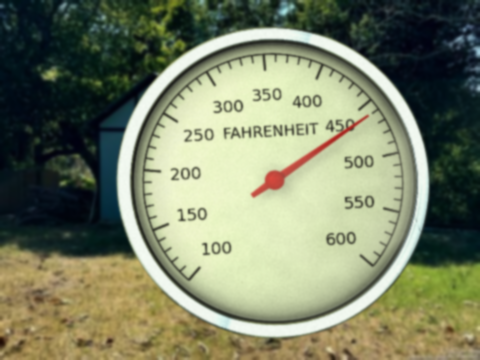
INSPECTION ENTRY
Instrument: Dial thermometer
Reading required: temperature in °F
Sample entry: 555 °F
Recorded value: 460 °F
